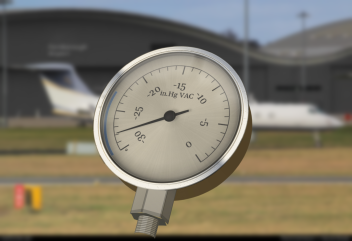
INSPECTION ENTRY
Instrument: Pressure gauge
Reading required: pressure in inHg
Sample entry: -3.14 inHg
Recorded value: -28 inHg
